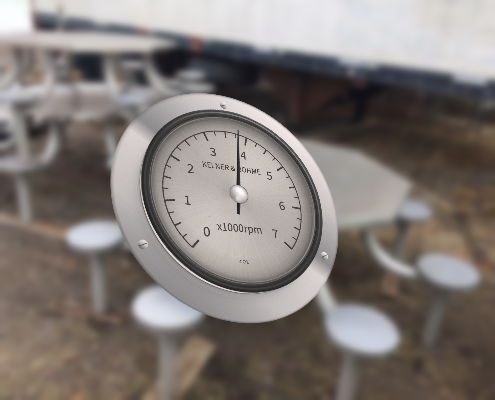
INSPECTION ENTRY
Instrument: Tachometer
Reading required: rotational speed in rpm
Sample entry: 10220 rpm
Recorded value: 3750 rpm
